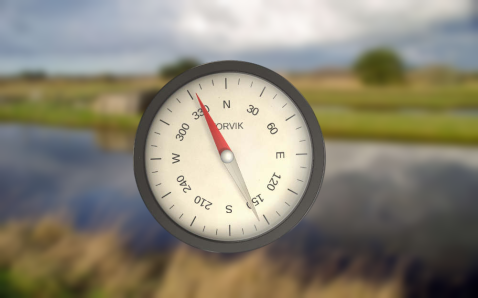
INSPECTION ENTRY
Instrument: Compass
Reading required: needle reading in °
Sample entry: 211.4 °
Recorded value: 335 °
